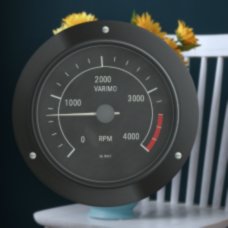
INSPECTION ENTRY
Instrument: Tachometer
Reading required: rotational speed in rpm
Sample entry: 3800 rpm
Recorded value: 700 rpm
